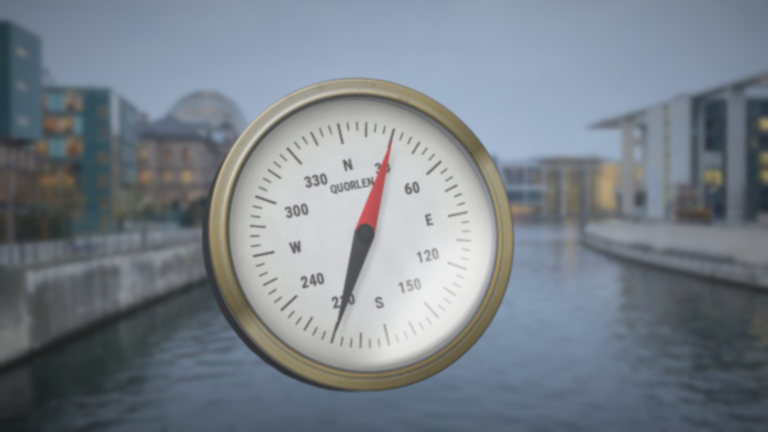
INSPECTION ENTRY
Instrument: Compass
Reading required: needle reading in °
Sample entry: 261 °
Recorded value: 30 °
